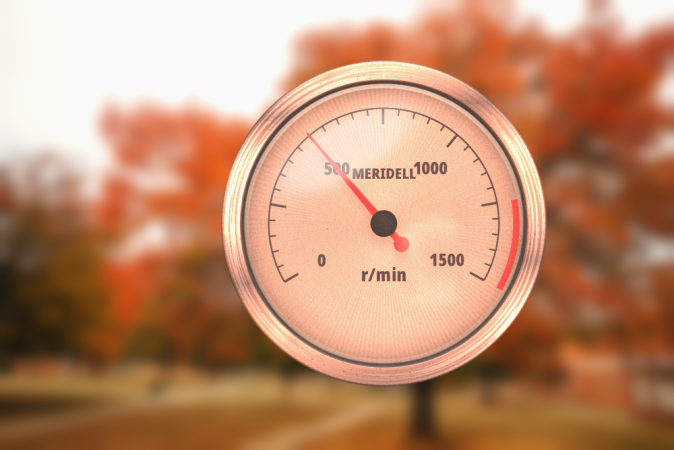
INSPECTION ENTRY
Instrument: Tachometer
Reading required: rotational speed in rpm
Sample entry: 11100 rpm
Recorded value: 500 rpm
